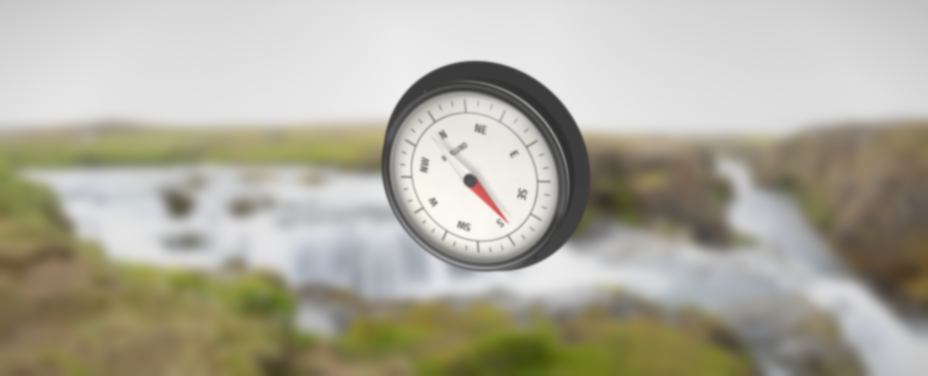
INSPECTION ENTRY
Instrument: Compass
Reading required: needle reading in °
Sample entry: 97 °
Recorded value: 170 °
